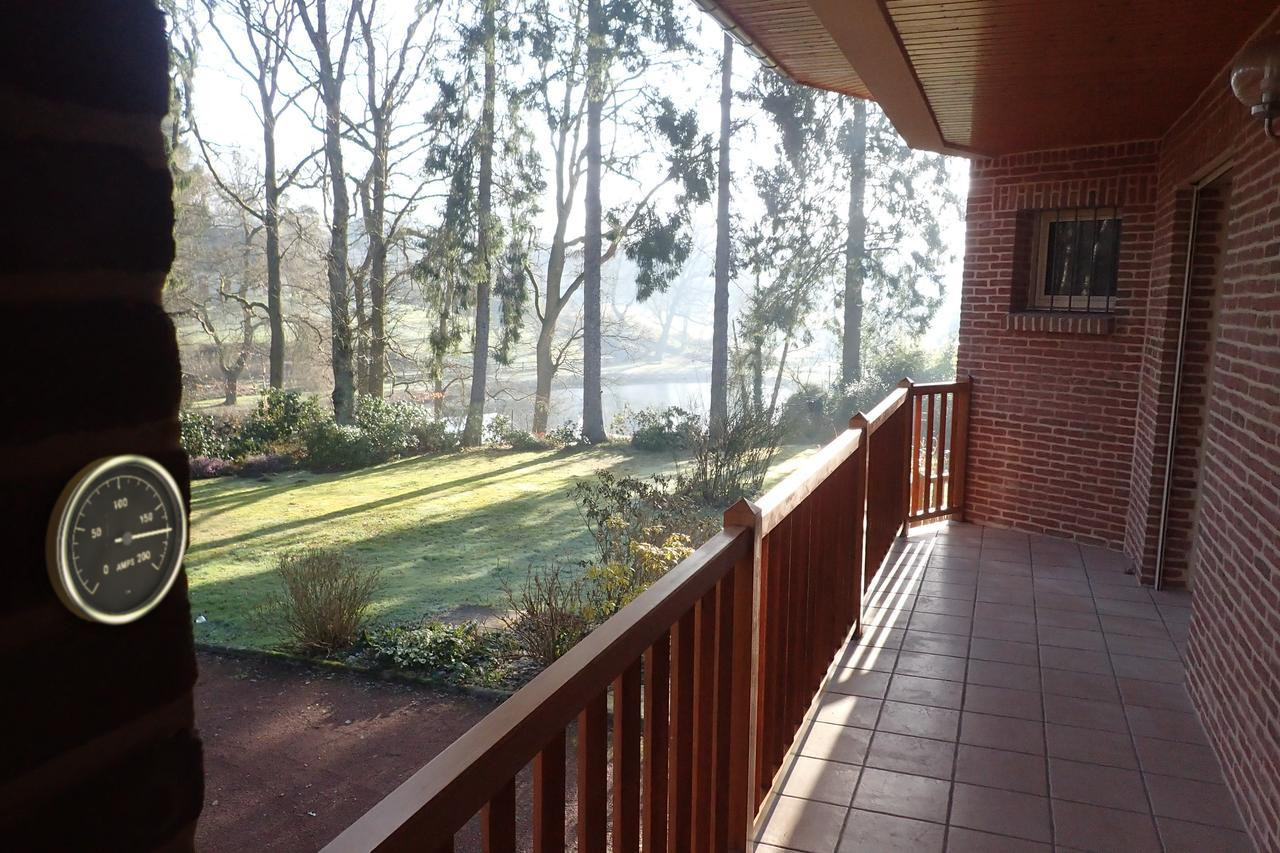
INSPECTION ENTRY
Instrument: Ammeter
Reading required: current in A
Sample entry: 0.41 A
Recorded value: 170 A
